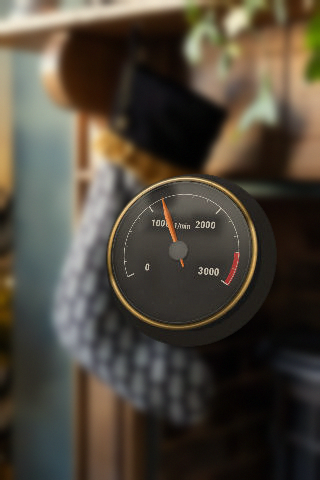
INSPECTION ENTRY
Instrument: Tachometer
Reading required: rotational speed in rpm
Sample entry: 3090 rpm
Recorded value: 1200 rpm
